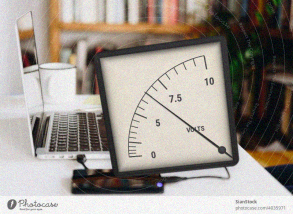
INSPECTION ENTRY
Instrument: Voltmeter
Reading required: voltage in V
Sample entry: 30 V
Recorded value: 6.5 V
